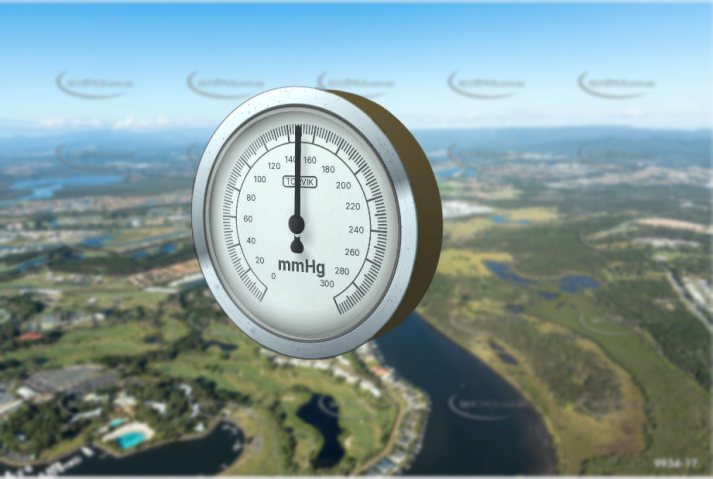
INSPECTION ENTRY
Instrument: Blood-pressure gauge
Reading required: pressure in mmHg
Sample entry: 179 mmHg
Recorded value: 150 mmHg
